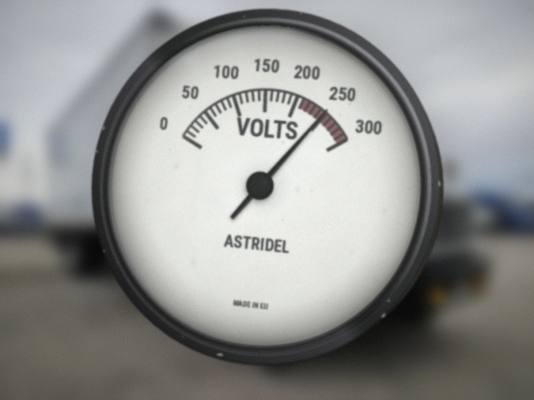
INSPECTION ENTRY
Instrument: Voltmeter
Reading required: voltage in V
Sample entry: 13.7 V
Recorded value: 250 V
